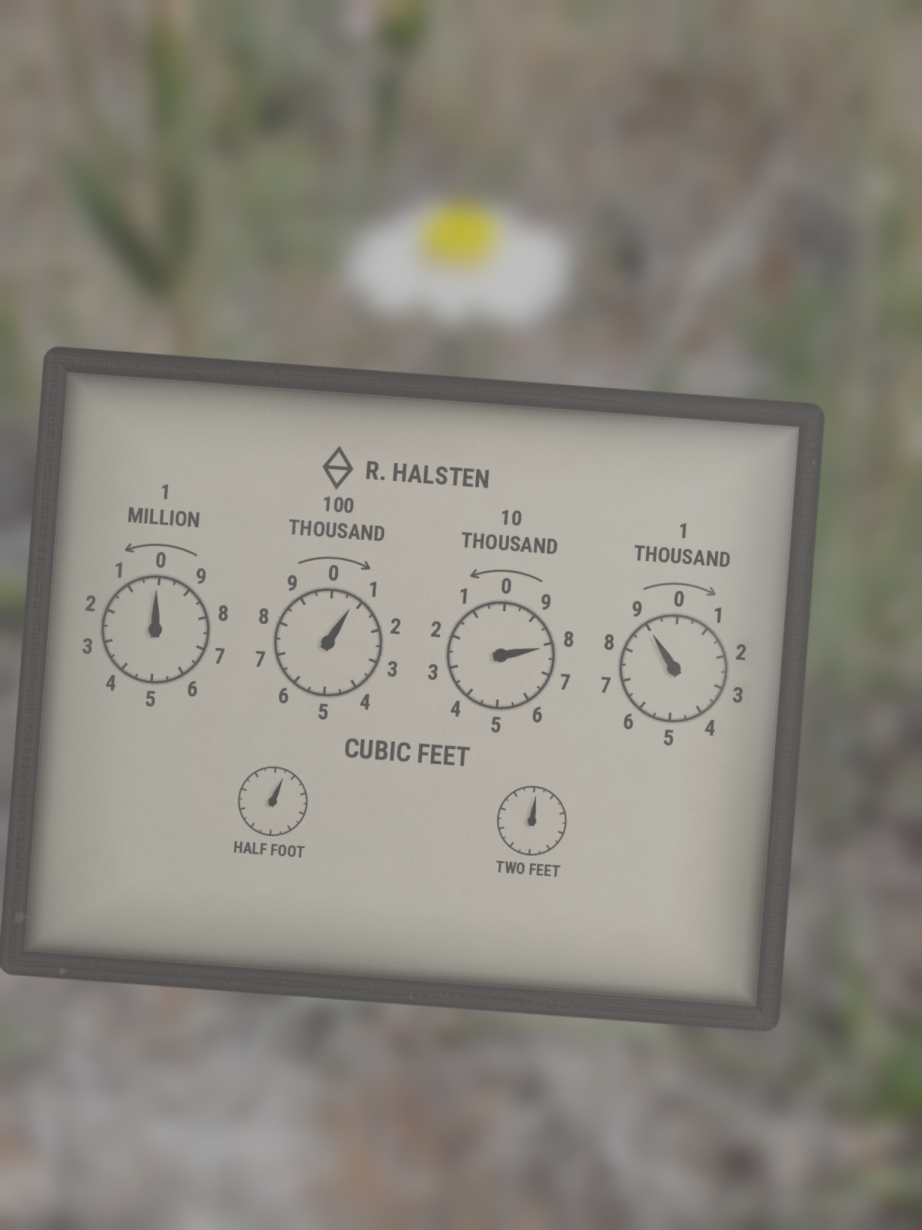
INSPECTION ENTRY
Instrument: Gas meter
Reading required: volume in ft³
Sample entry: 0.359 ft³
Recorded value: 7900 ft³
